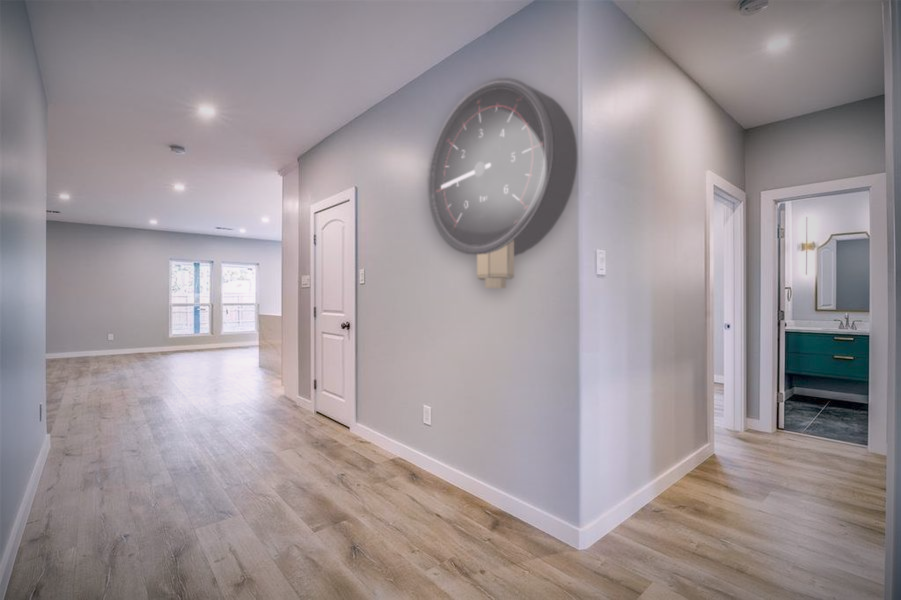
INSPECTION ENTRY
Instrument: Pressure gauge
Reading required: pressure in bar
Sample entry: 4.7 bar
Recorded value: 1 bar
